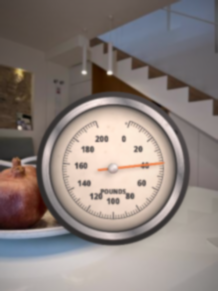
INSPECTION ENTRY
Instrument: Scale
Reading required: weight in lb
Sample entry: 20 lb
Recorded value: 40 lb
